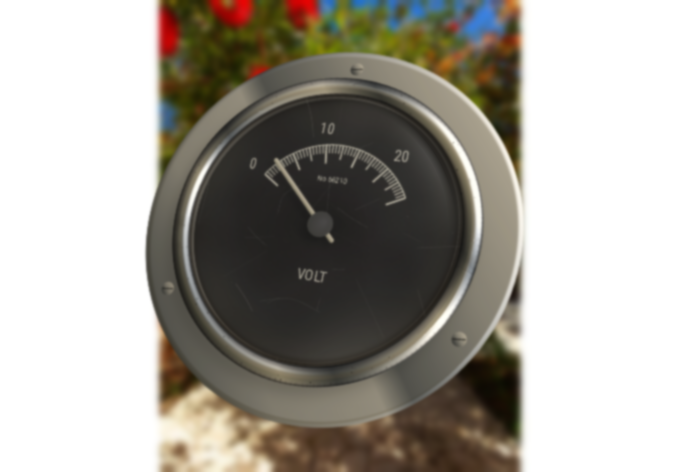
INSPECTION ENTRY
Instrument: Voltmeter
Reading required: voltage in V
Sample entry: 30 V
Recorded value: 2.5 V
